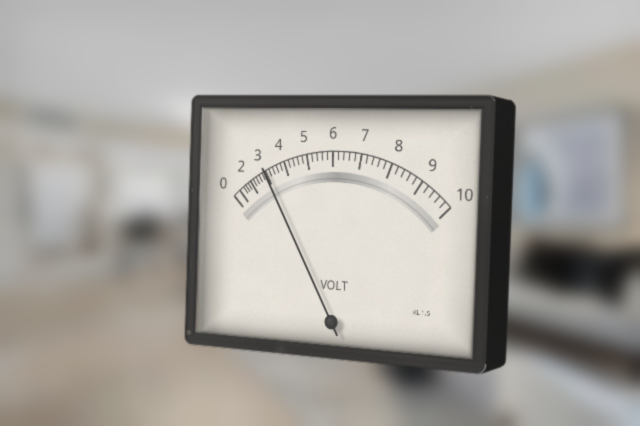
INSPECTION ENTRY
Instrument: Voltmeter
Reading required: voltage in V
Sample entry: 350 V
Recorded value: 3 V
